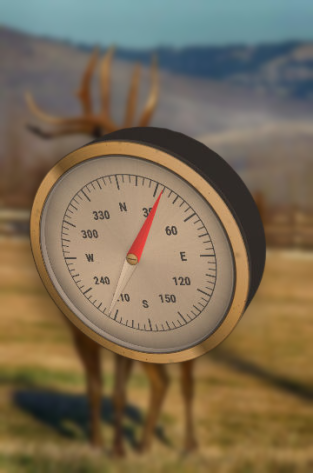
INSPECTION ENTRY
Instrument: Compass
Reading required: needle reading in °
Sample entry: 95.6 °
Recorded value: 35 °
